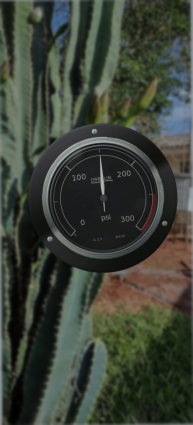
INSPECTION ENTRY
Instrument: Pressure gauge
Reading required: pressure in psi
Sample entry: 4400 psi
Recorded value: 150 psi
